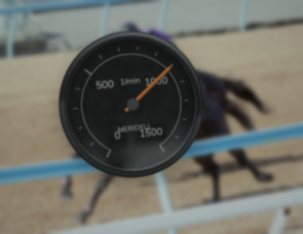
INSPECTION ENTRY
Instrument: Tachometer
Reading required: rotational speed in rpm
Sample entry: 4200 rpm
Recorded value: 1000 rpm
